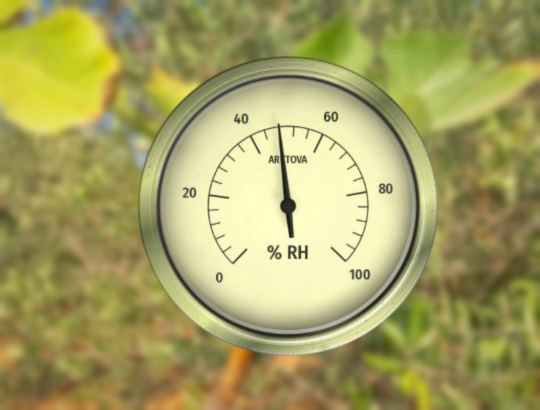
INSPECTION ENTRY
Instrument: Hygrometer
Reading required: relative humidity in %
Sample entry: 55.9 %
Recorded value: 48 %
